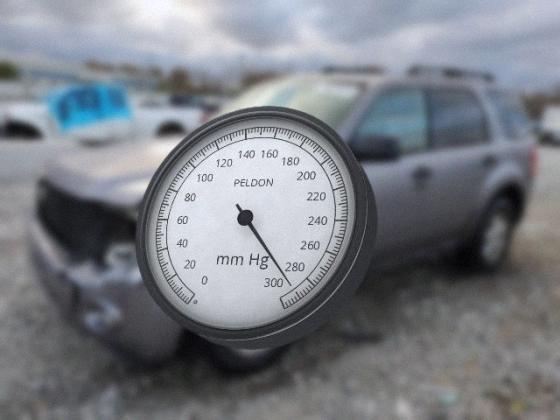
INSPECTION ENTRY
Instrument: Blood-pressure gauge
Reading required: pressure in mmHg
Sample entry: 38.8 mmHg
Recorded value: 290 mmHg
